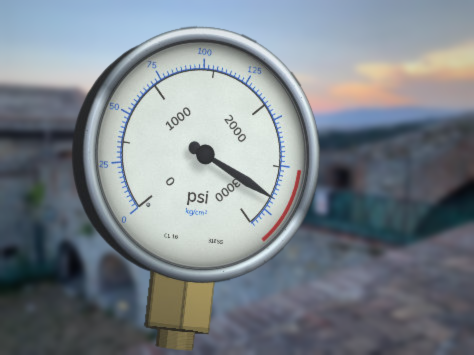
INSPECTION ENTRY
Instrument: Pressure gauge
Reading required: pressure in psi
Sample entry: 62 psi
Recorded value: 2750 psi
